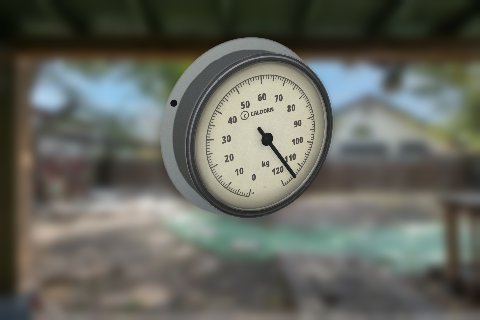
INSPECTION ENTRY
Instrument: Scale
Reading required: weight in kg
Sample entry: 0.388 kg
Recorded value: 115 kg
